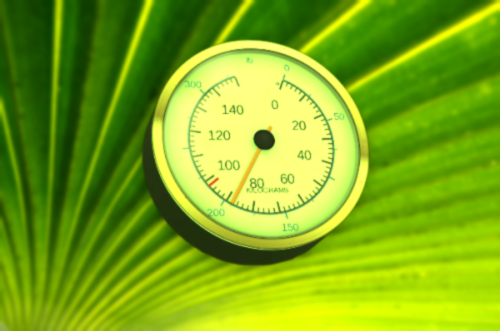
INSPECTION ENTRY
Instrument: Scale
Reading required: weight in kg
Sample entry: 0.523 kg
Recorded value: 88 kg
